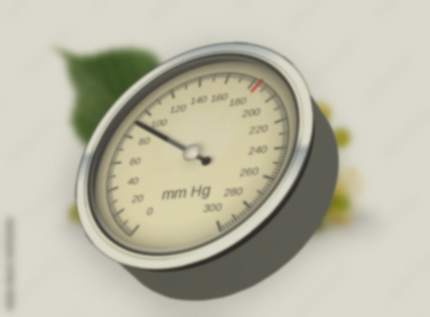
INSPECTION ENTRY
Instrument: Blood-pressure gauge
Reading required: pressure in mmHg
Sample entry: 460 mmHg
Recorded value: 90 mmHg
